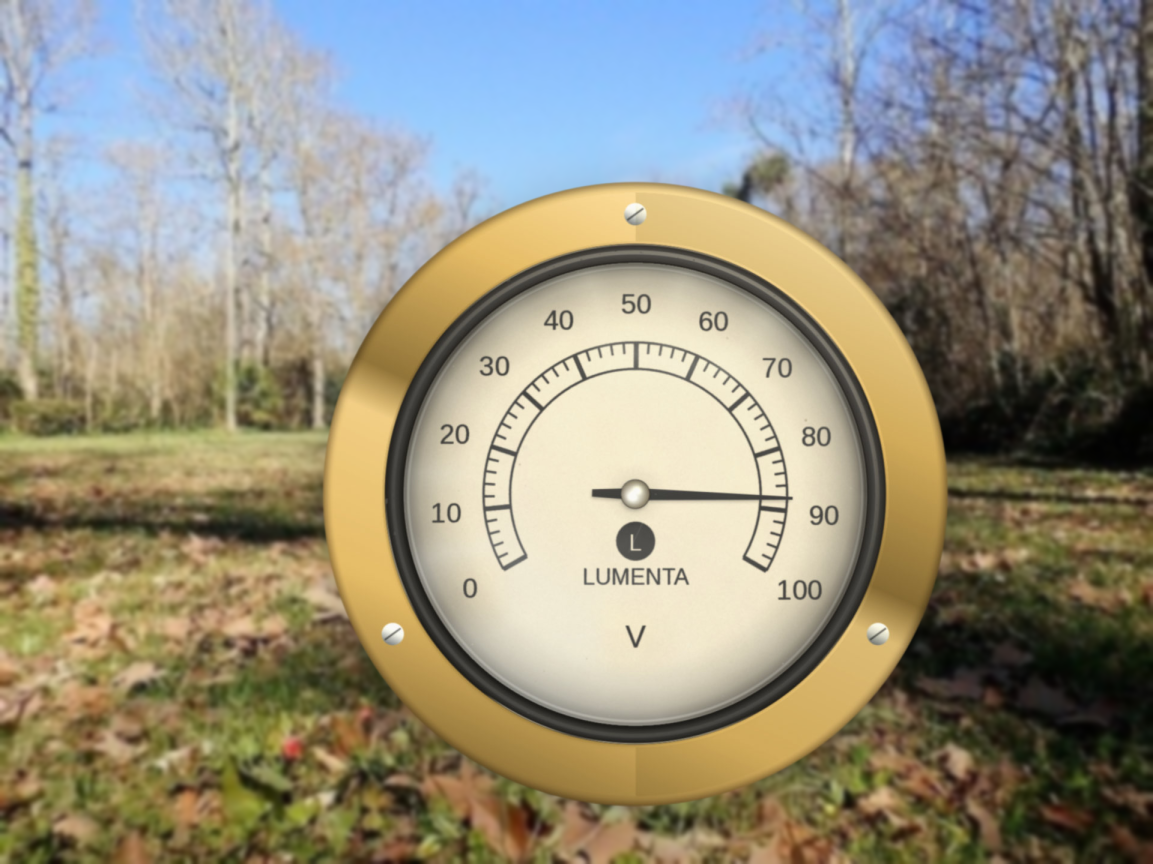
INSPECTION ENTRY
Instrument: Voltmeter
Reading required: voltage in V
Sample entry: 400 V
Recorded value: 88 V
